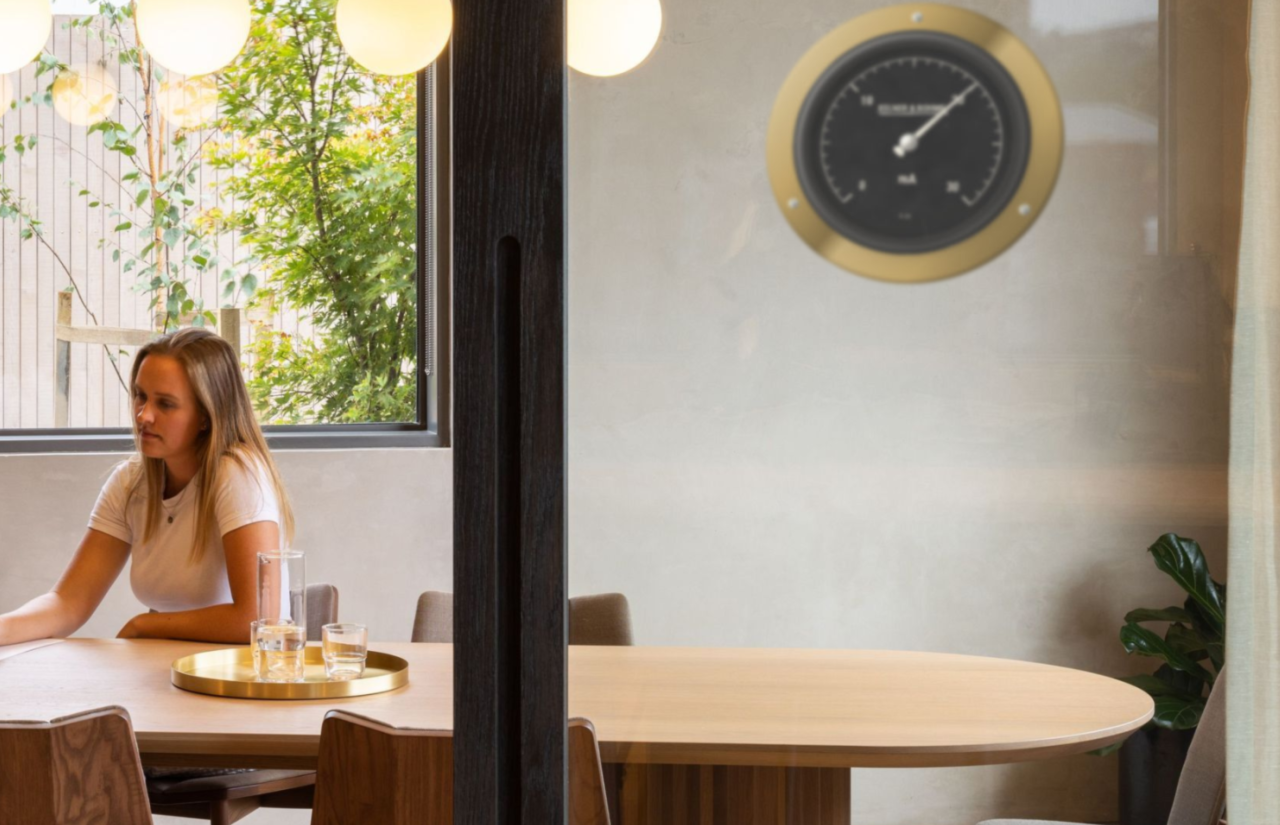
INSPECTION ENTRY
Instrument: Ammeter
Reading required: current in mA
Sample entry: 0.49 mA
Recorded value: 20 mA
